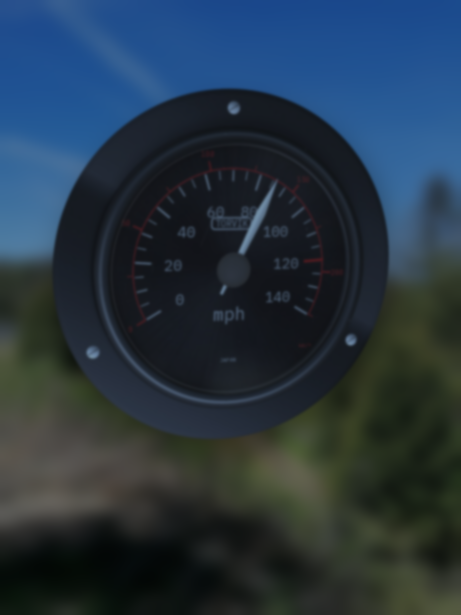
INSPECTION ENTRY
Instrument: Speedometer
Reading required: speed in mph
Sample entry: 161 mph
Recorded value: 85 mph
